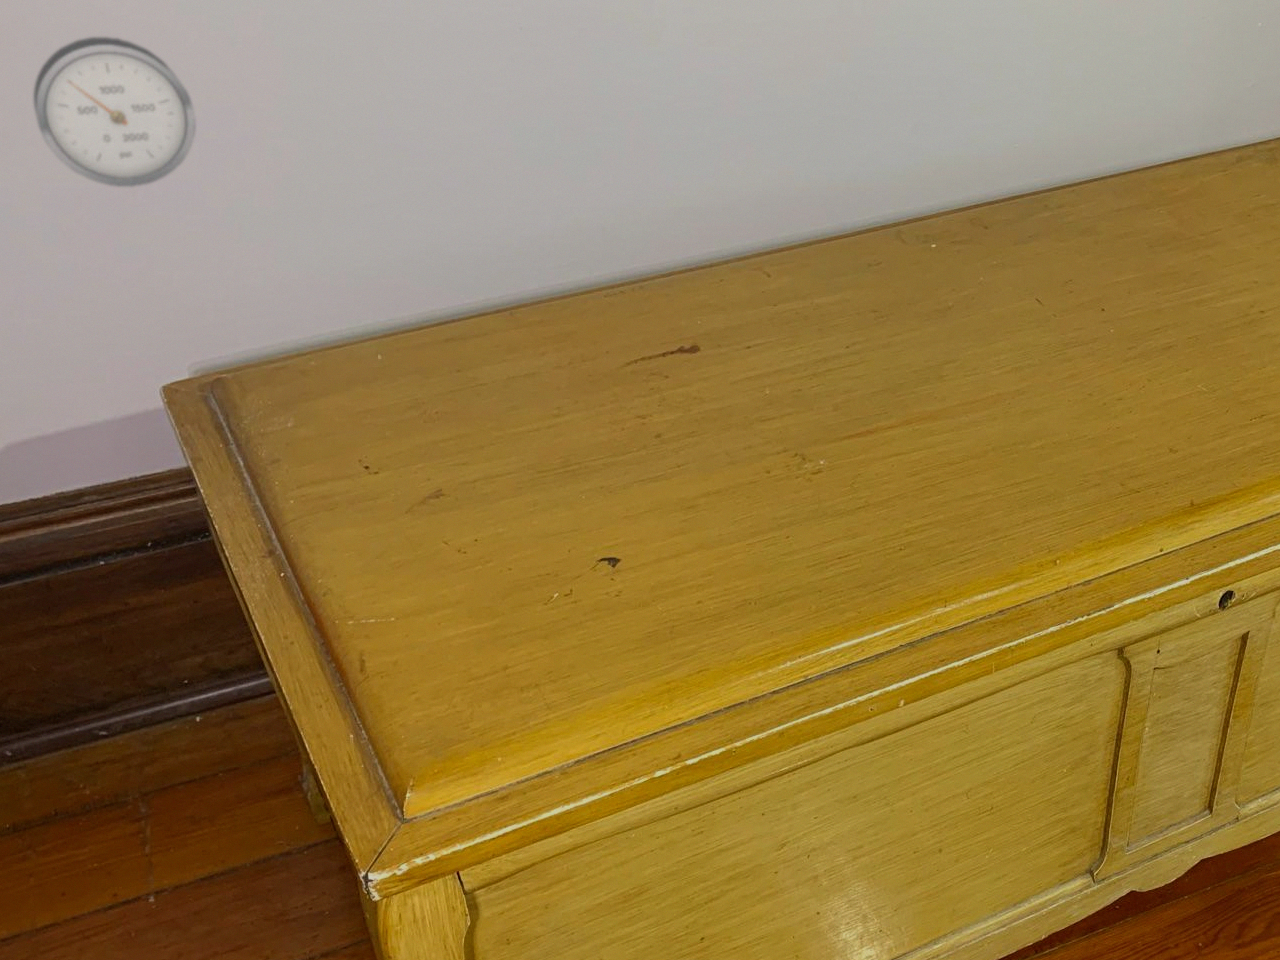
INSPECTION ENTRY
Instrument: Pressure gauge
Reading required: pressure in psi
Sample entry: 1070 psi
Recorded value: 700 psi
